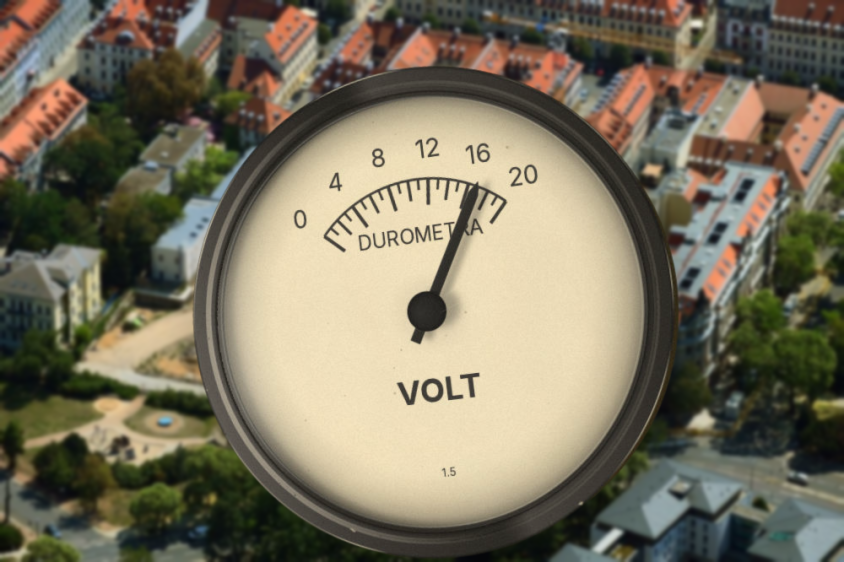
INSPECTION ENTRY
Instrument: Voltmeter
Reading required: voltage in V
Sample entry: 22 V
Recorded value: 17 V
